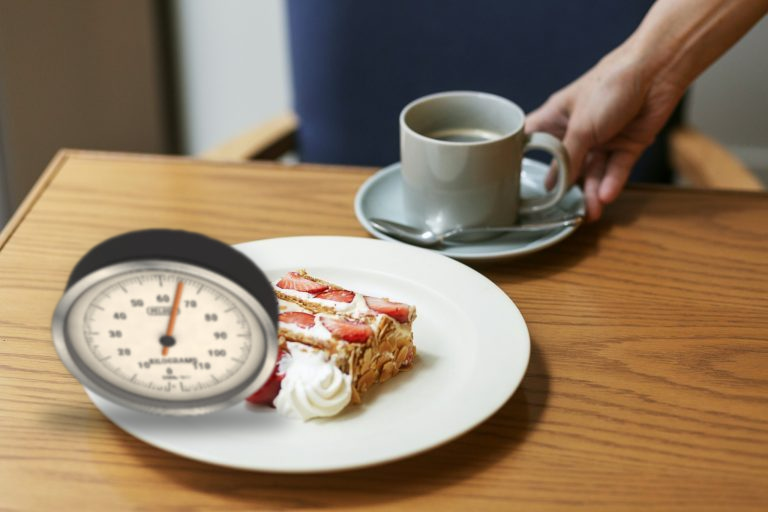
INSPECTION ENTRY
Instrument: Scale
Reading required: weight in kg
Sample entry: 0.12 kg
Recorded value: 65 kg
